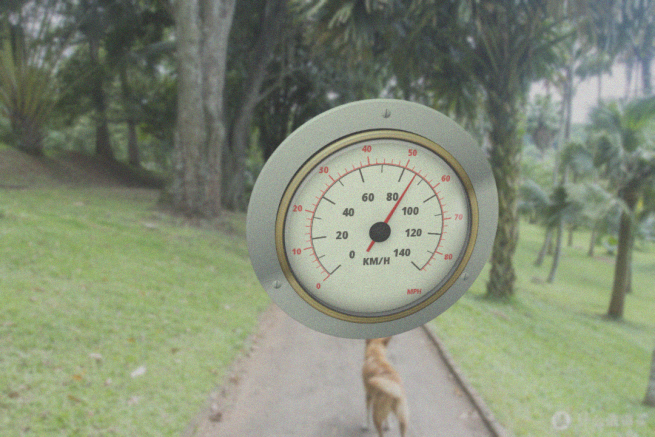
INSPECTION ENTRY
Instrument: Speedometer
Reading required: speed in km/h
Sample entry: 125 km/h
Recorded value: 85 km/h
